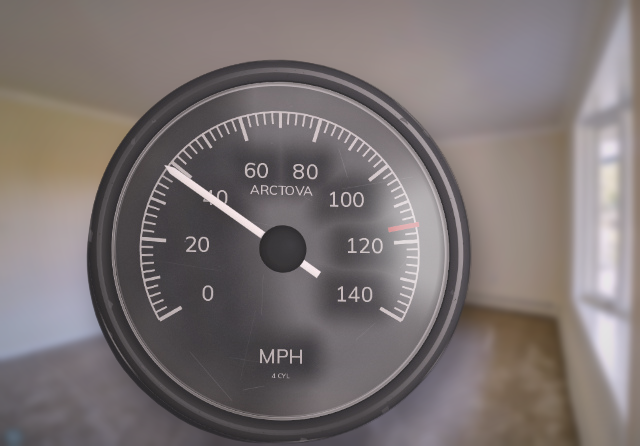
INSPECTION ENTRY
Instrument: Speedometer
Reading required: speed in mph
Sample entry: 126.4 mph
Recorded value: 38 mph
